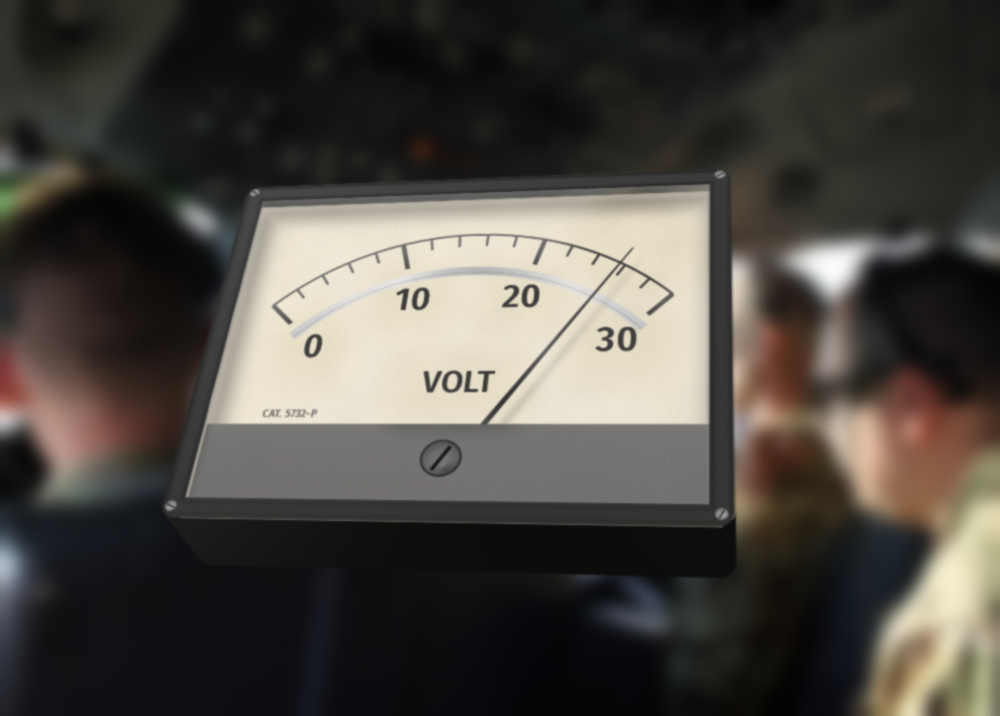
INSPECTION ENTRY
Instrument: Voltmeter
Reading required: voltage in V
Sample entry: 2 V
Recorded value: 26 V
